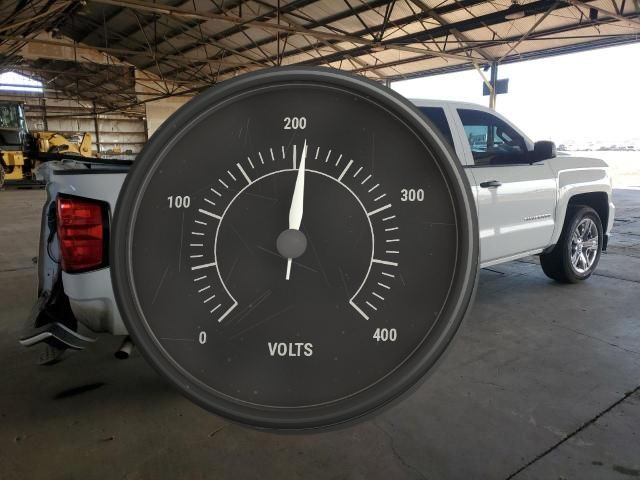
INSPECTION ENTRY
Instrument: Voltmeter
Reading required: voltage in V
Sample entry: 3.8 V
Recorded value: 210 V
